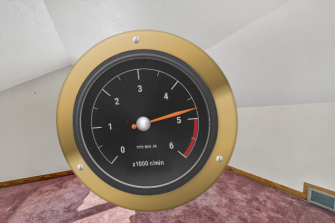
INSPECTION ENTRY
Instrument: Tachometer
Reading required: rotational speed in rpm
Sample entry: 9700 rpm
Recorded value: 4750 rpm
